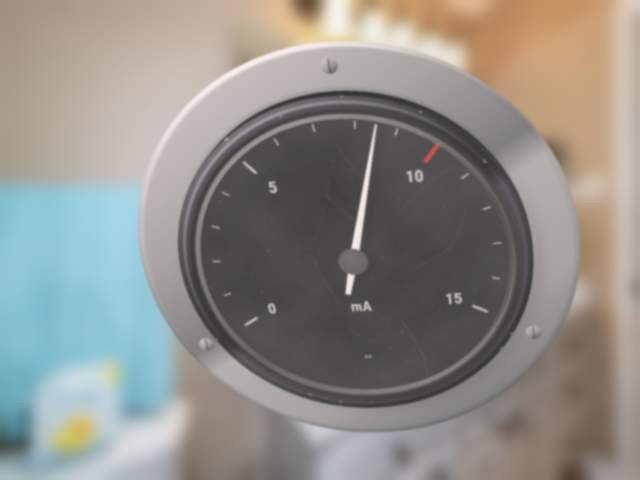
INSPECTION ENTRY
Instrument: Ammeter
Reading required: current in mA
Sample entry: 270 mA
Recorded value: 8.5 mA
